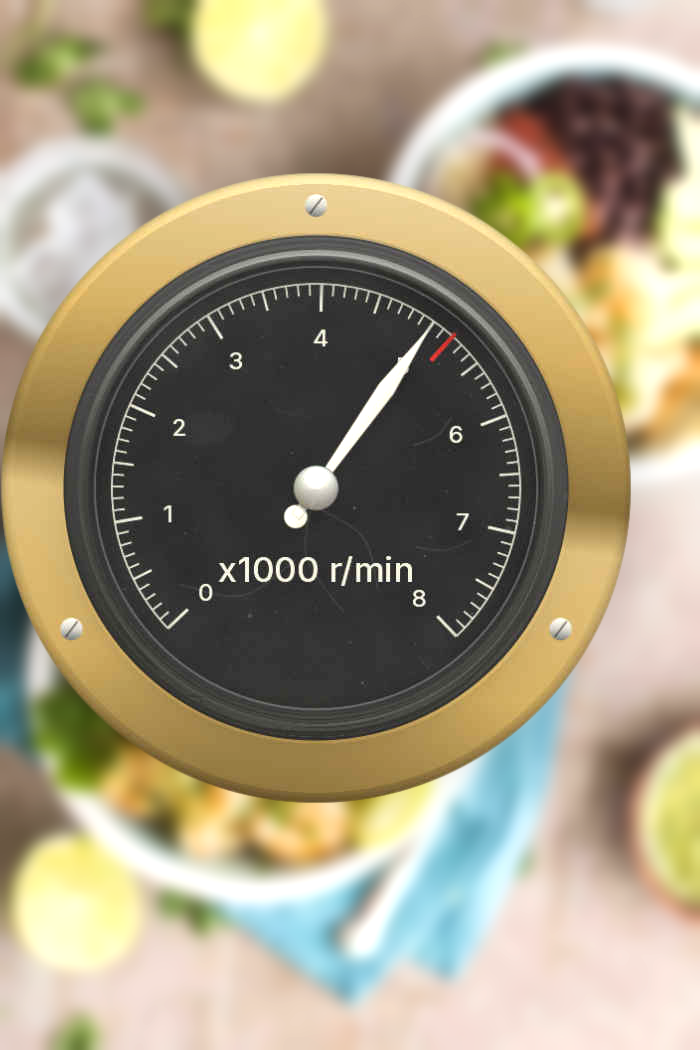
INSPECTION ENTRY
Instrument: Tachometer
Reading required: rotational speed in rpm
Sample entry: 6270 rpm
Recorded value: 5000 rpm
